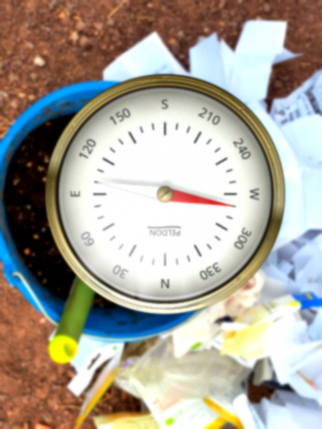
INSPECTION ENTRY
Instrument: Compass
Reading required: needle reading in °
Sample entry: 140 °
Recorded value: 280 °
